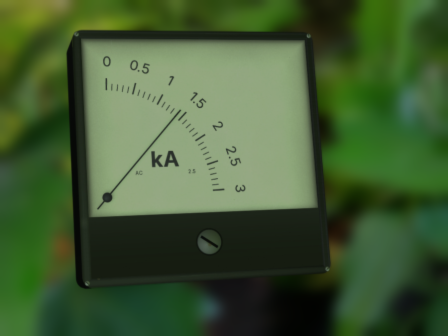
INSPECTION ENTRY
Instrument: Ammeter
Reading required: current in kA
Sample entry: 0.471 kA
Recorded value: 1.4 kA
